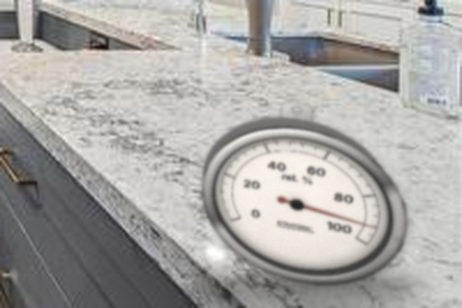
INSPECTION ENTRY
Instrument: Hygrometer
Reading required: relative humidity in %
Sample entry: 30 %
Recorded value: 92 %
